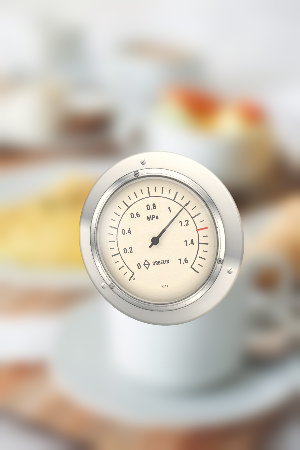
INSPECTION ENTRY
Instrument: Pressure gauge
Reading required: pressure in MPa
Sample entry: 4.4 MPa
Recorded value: 1.1 MPa
